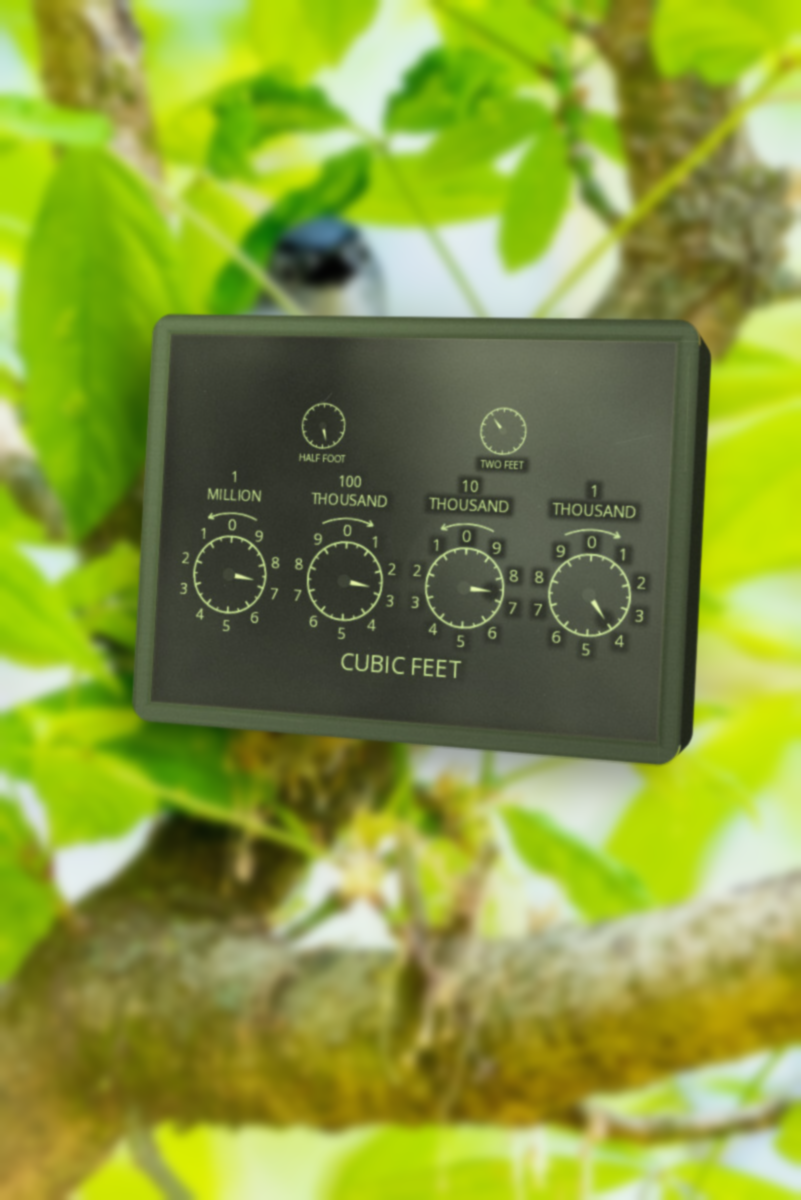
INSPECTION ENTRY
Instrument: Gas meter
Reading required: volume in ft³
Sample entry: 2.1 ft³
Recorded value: 727400 ft³
